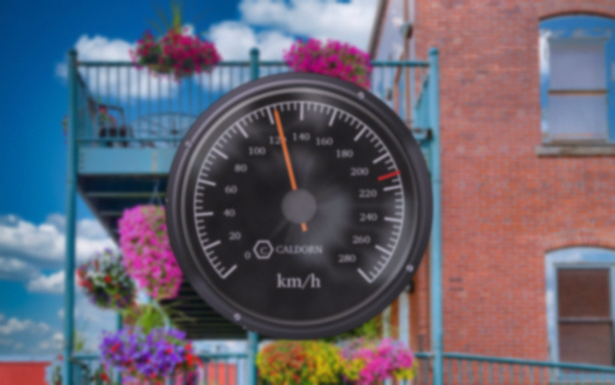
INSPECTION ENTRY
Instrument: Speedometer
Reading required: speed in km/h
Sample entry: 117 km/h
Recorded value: 124 km/h
